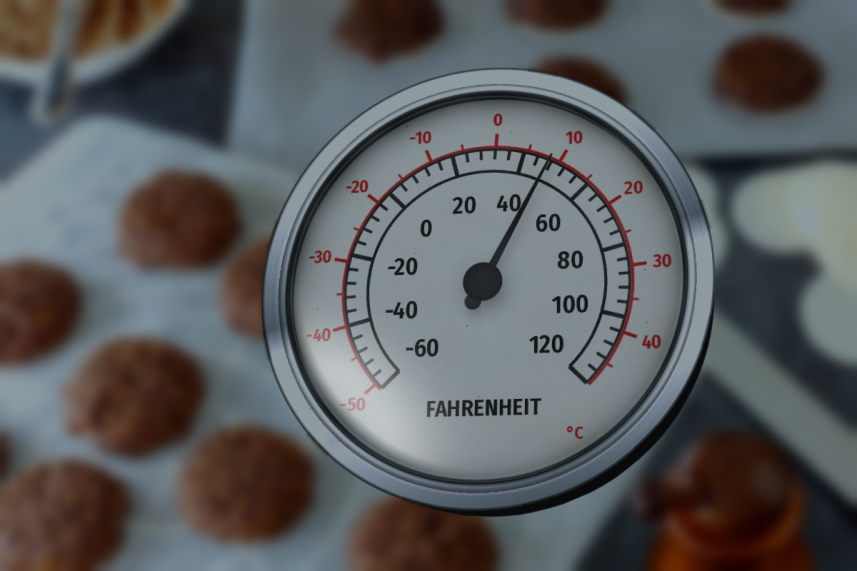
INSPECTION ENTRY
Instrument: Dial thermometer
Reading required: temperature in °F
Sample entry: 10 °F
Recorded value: 48 °F
